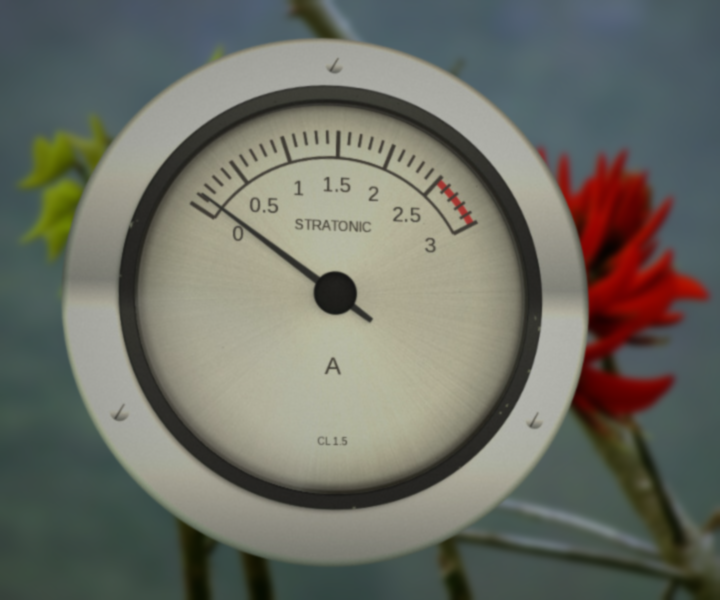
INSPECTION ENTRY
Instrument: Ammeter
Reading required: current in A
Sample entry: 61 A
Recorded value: 0.1 A
